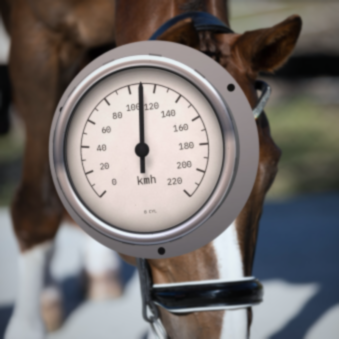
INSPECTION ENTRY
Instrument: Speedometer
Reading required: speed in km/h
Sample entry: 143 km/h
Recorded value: 110 km/h
